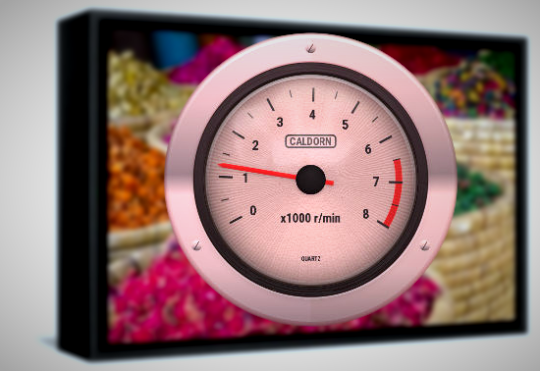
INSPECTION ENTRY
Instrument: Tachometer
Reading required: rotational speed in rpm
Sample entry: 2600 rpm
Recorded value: 1250 rpm
